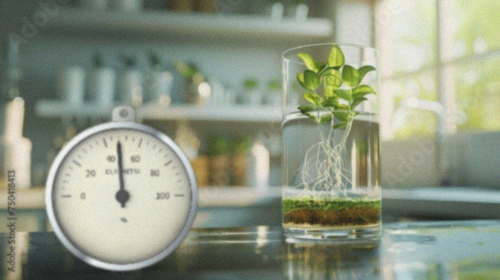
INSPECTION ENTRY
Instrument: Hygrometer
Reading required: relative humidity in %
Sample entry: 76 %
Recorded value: 48 %
